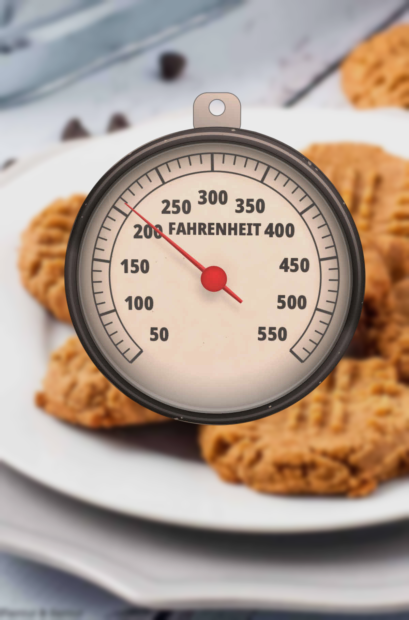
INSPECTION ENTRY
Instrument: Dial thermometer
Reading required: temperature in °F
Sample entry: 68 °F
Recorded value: 210 °F
